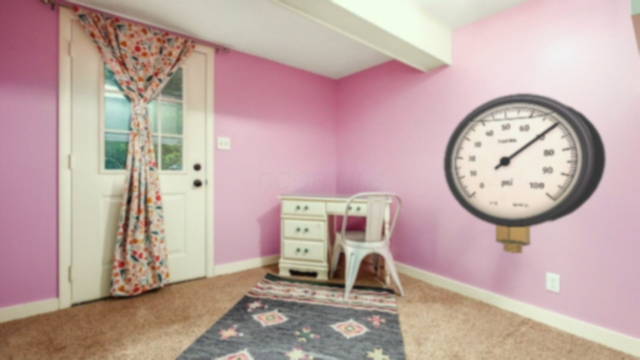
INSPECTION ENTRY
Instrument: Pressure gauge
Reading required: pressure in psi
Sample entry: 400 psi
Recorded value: 70 psi
